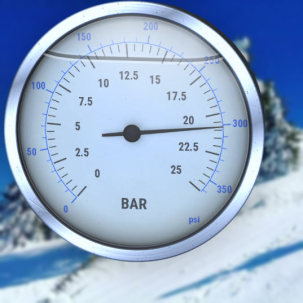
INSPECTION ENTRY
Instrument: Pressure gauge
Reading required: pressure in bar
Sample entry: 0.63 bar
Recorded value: 20.75 bar
